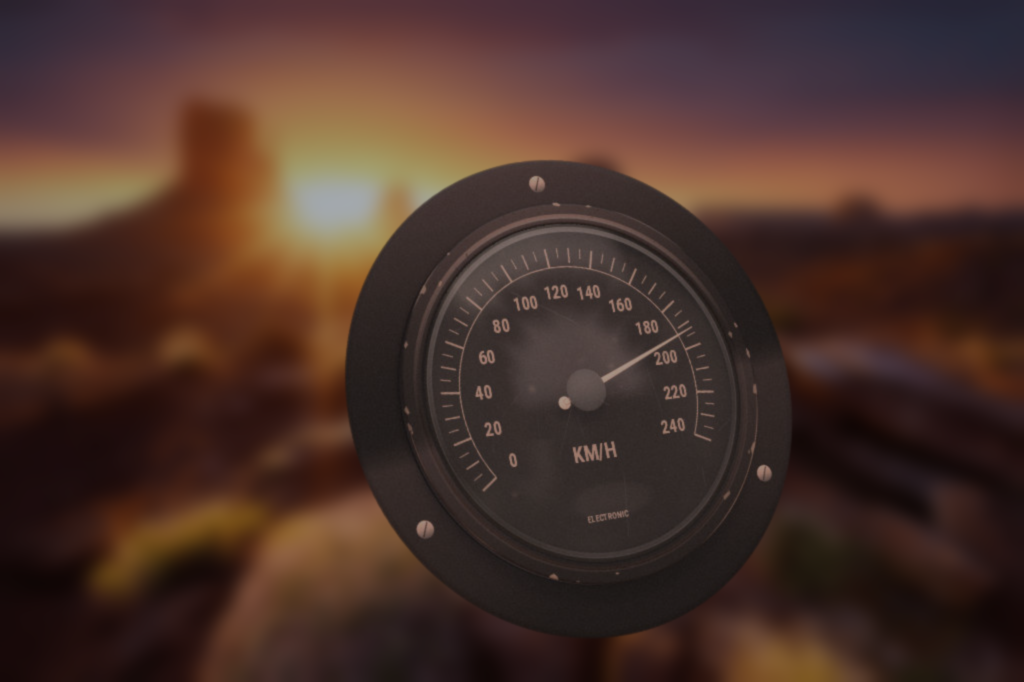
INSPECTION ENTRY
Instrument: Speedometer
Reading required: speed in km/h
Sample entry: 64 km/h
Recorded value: 192.5 km/h
